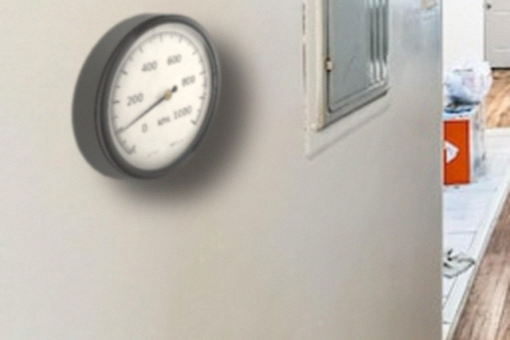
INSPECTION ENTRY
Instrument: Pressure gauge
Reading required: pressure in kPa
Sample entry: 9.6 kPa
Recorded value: 100 kPa
